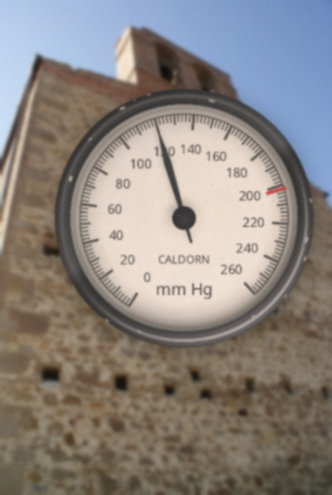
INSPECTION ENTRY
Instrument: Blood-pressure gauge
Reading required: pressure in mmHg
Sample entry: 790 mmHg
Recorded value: 120 mmHg
